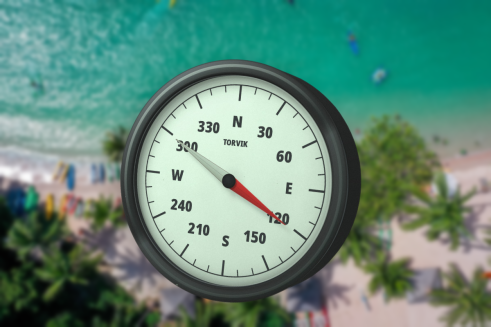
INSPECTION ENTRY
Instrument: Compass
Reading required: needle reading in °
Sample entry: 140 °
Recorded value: 120 °
